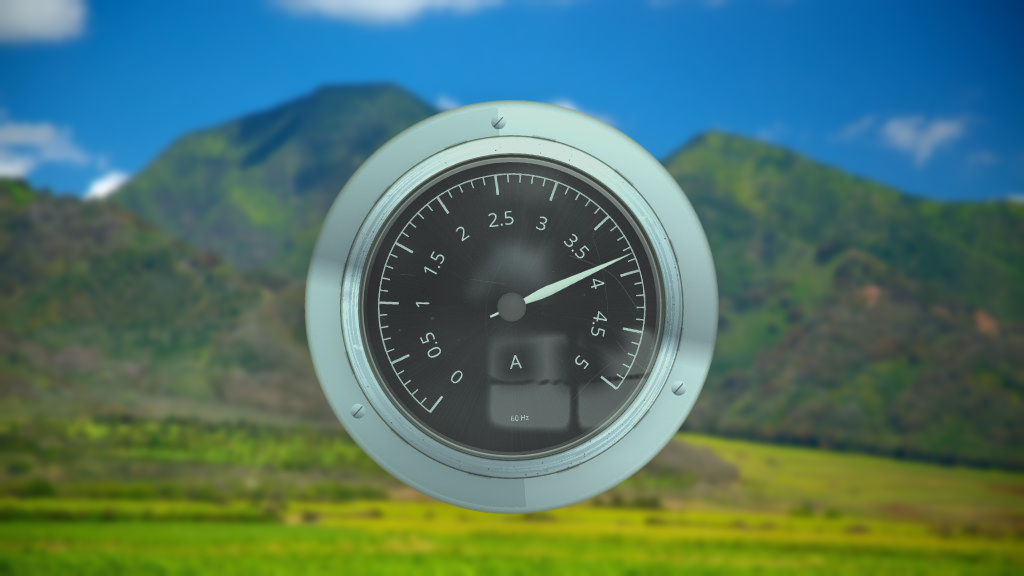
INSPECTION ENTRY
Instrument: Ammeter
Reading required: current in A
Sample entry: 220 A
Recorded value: 3.85 A
